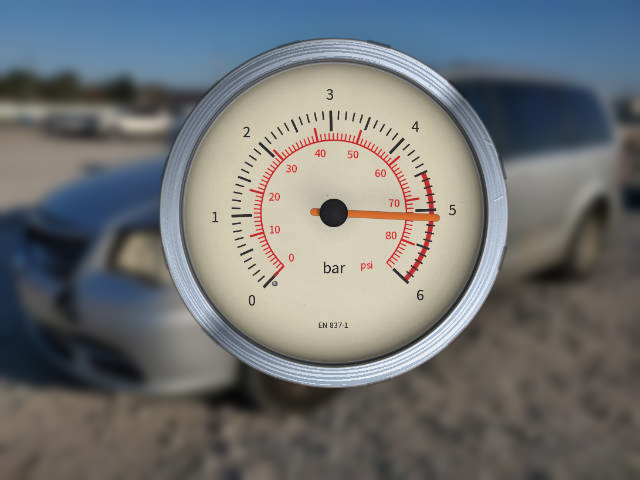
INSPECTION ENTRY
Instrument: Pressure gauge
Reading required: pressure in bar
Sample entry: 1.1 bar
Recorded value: 5.1 bar
